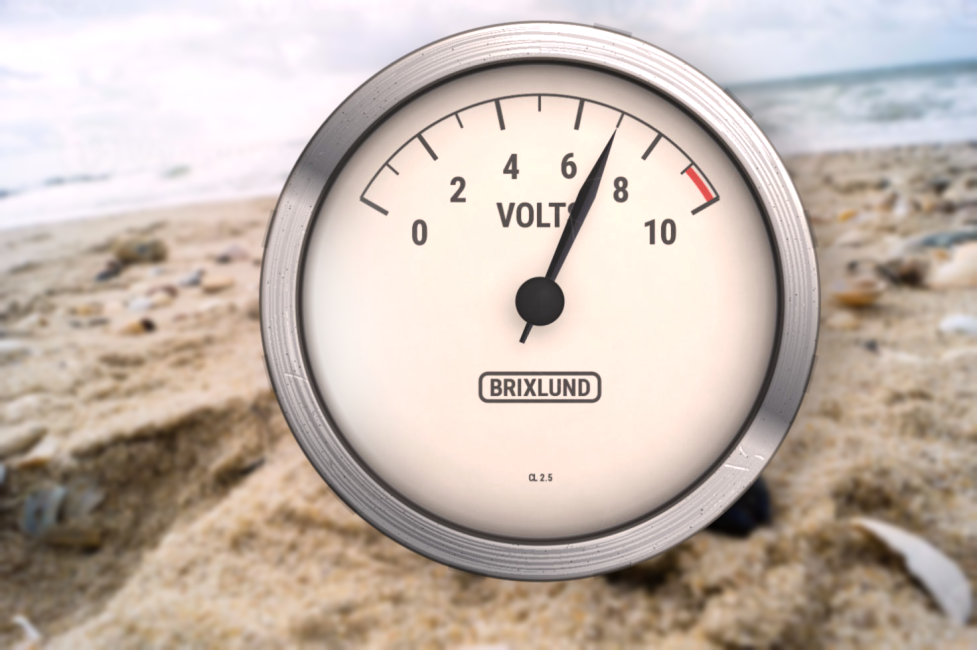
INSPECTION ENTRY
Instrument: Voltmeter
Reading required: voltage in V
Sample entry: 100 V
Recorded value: 7 V
